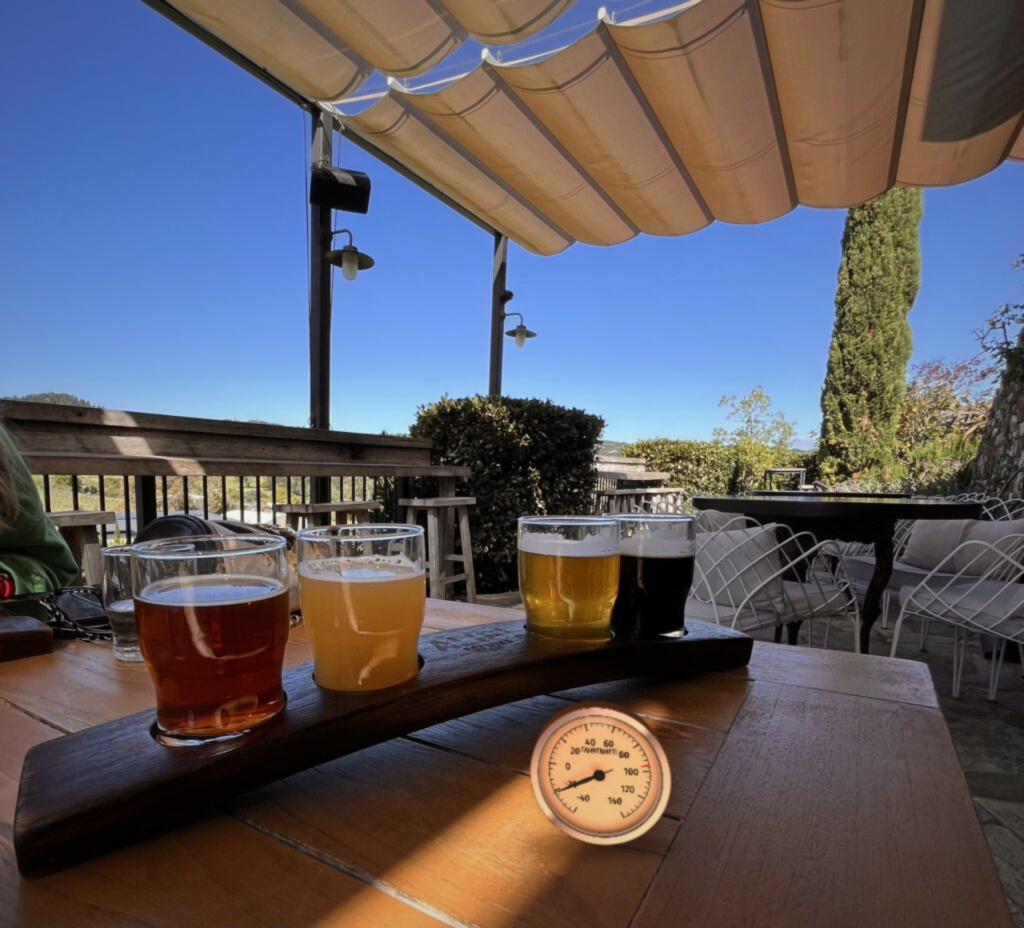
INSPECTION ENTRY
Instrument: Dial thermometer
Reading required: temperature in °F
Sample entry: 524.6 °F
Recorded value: -20 °F
